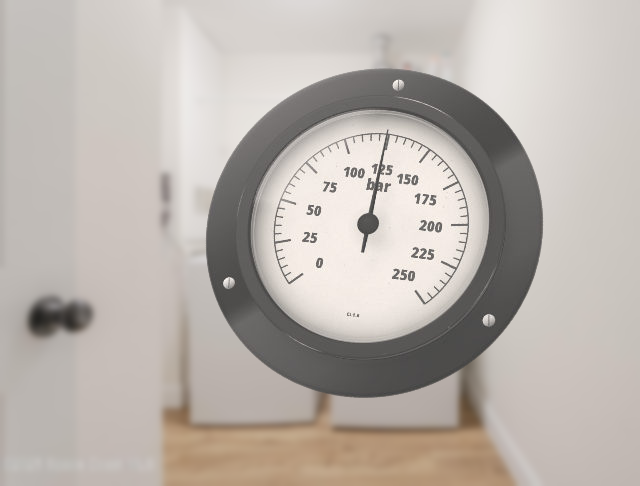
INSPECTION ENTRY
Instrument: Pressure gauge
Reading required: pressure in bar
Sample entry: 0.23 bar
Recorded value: 125 bar
